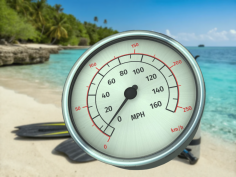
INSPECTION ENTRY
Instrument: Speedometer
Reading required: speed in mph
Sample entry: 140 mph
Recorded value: 5 mph
